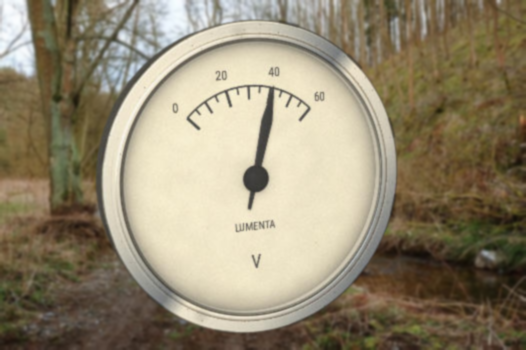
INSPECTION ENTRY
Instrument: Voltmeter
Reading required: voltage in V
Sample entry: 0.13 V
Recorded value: 40 V
